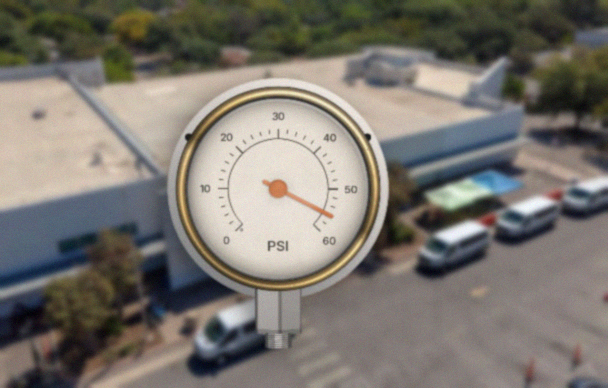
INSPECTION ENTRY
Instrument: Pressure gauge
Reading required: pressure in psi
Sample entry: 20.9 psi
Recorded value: 56 psi
